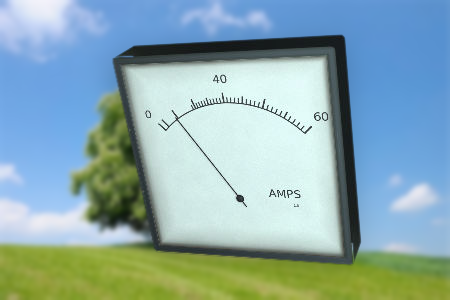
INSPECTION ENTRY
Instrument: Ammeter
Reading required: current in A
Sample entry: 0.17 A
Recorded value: 20 A
